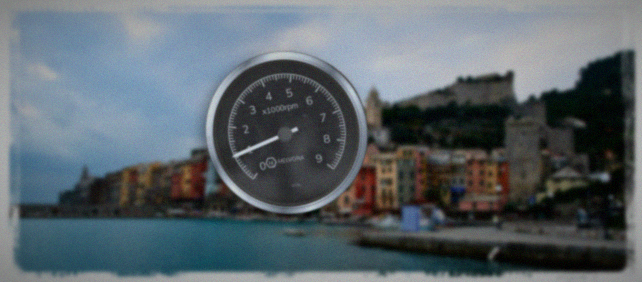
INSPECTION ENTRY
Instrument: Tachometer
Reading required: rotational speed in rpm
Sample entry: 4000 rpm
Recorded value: 1000 rpm
